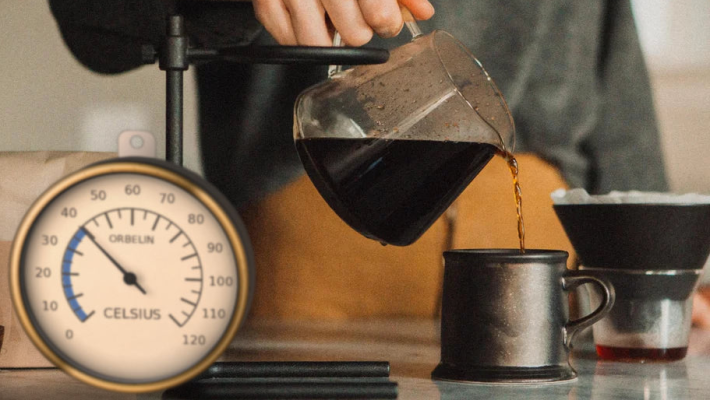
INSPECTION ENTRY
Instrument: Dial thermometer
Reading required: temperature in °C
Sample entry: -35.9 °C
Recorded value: 40 °C
